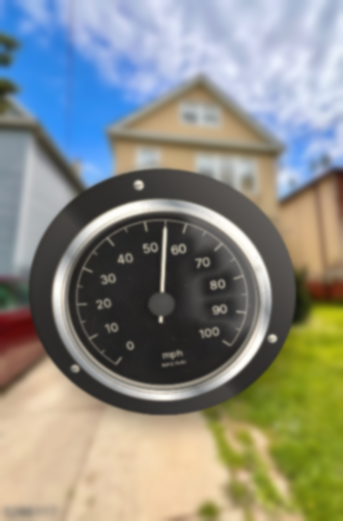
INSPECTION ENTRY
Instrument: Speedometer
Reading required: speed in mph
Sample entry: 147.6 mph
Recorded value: 55 mph
